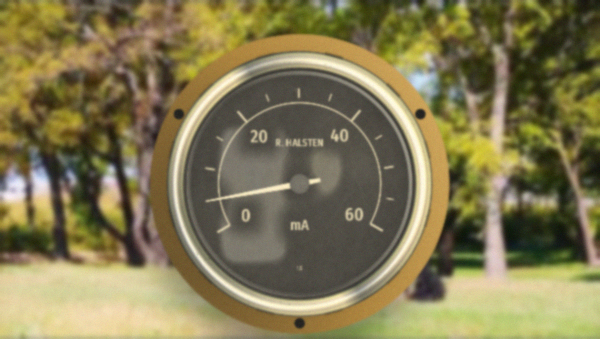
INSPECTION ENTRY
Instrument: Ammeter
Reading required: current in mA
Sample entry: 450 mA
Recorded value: 5 mA
